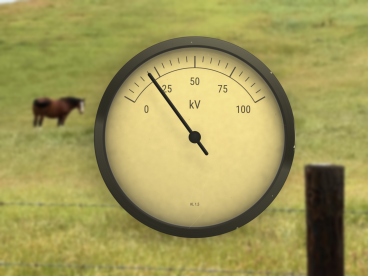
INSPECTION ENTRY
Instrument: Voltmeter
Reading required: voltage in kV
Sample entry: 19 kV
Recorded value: 20 kV
